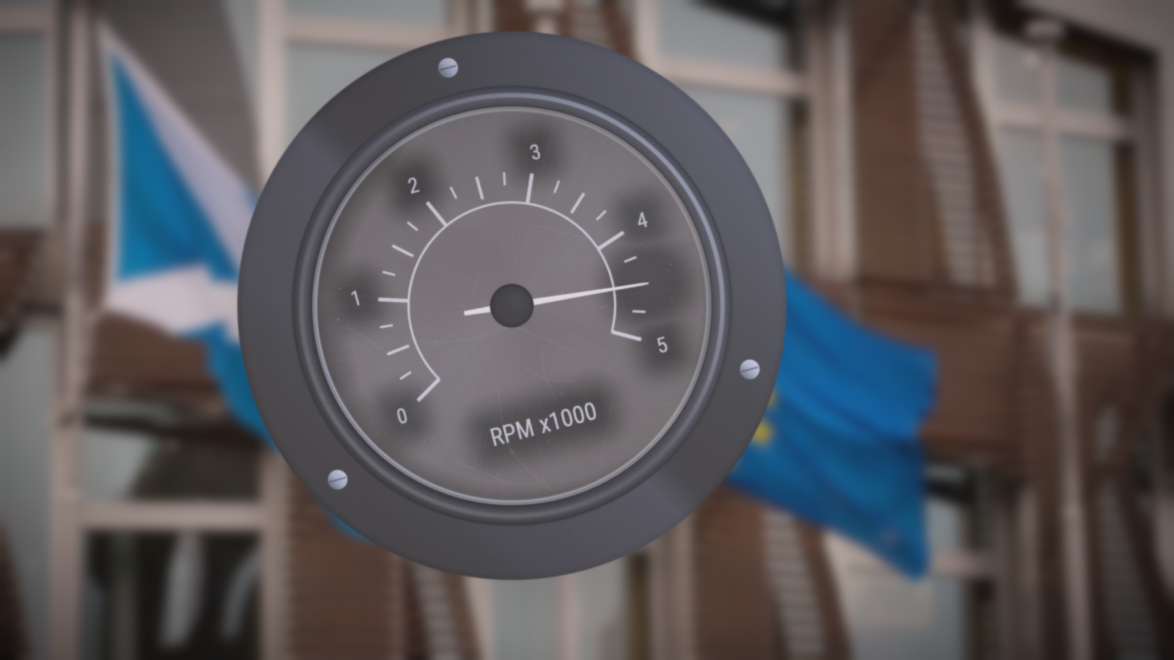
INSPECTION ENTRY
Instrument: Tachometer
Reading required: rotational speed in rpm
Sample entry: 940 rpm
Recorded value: 4500 rpm
